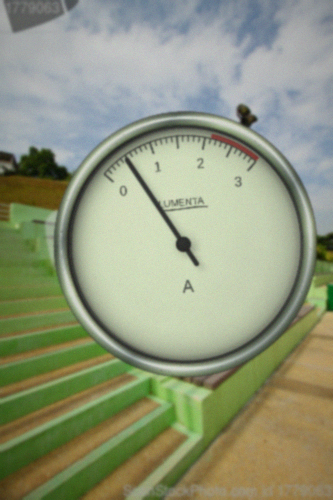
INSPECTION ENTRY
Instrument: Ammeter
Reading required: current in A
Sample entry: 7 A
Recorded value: 0.5 A
